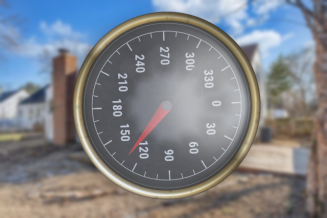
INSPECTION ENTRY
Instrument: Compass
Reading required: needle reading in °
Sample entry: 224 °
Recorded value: 130 °
